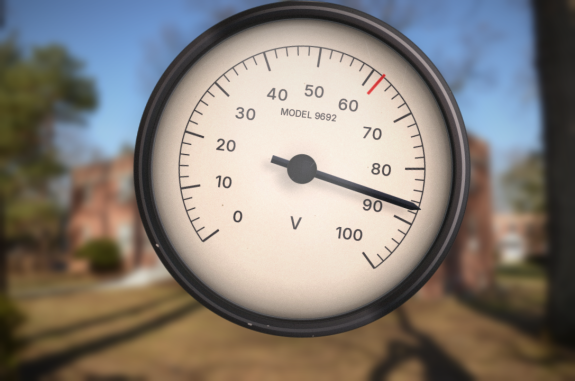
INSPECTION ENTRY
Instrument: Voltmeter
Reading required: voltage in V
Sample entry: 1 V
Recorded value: 87 V
